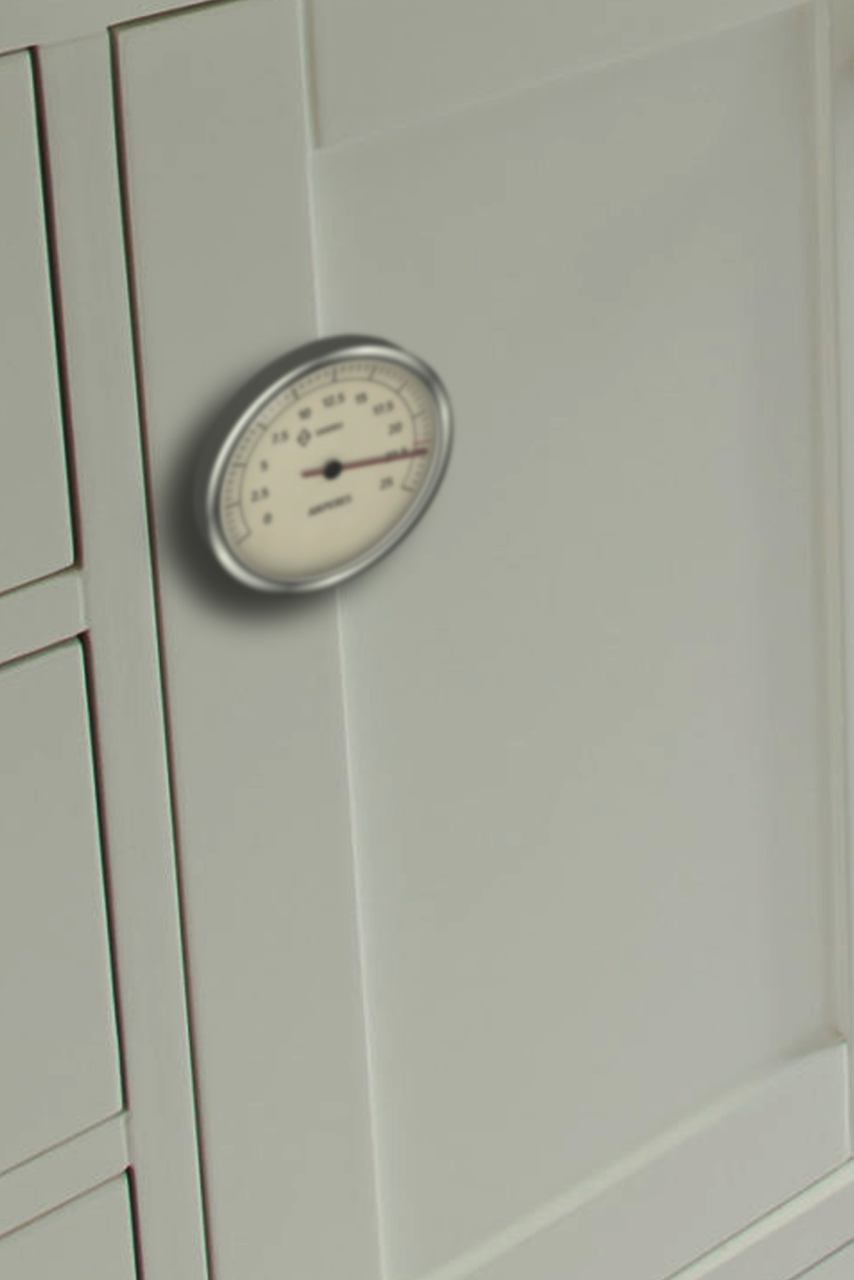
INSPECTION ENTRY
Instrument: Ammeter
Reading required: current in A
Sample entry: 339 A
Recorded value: 22.5 A
